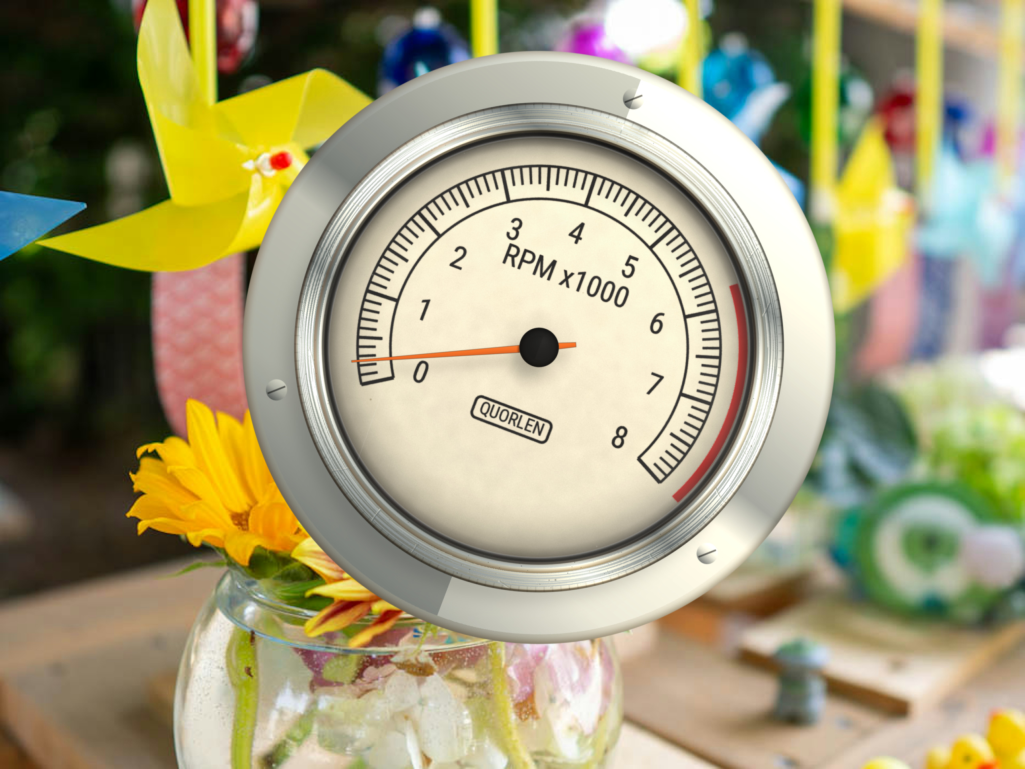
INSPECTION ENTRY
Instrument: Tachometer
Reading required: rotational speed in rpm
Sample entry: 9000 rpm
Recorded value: 250 rpm
